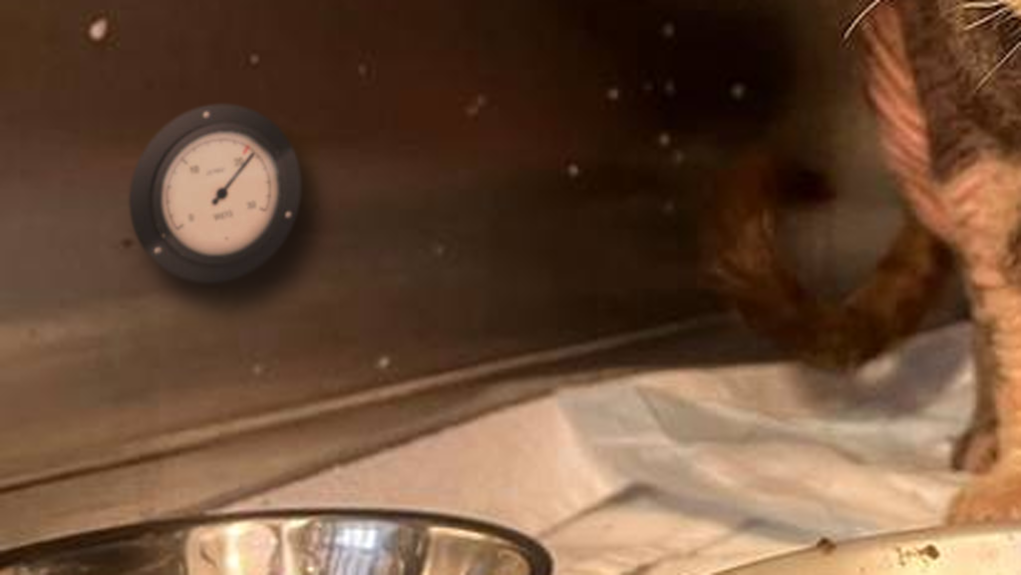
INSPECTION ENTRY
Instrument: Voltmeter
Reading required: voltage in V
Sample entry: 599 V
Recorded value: 21 V
